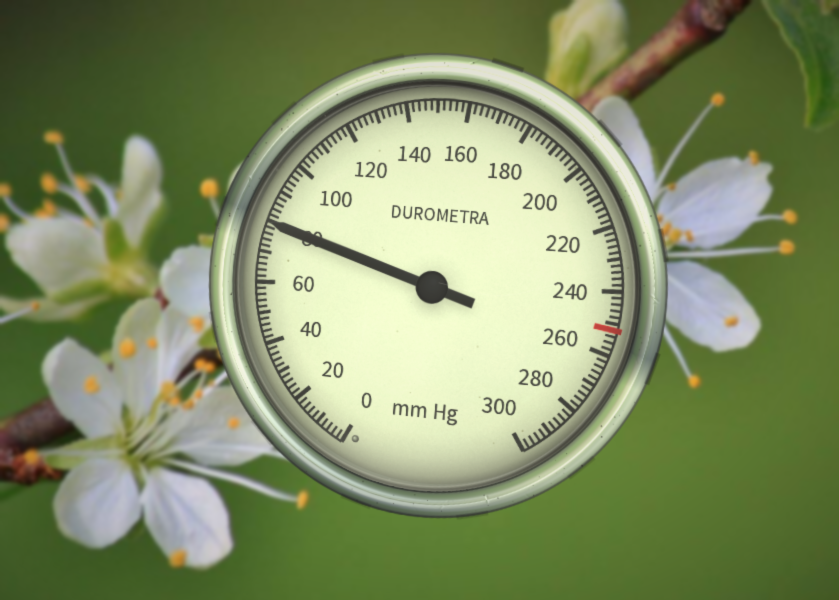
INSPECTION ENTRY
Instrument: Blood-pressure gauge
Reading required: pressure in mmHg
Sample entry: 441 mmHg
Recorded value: 80 mmHg
